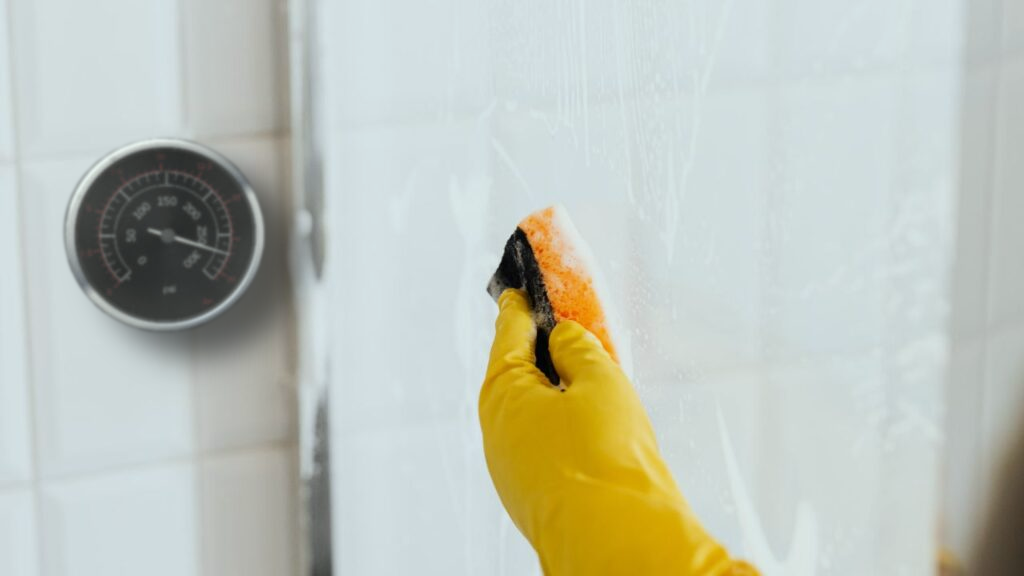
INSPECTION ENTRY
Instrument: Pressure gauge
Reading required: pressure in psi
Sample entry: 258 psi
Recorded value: 270 psi
